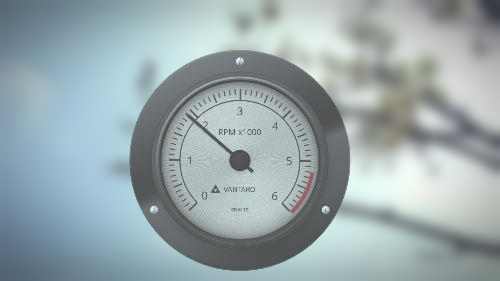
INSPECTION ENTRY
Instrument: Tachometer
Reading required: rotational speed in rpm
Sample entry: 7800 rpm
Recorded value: 1900 rpm
